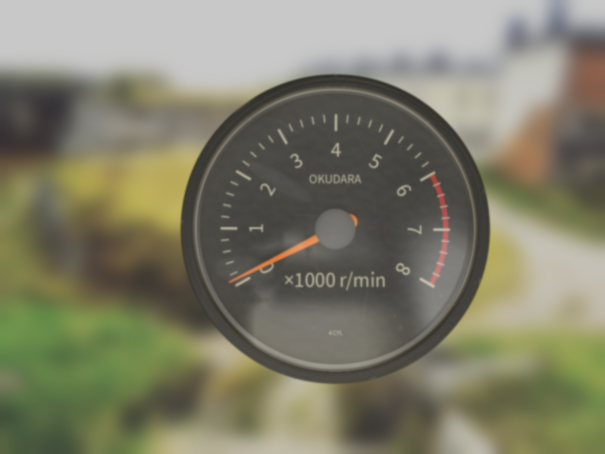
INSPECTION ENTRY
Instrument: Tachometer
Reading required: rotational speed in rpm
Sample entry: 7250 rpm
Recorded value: 100 rpm
